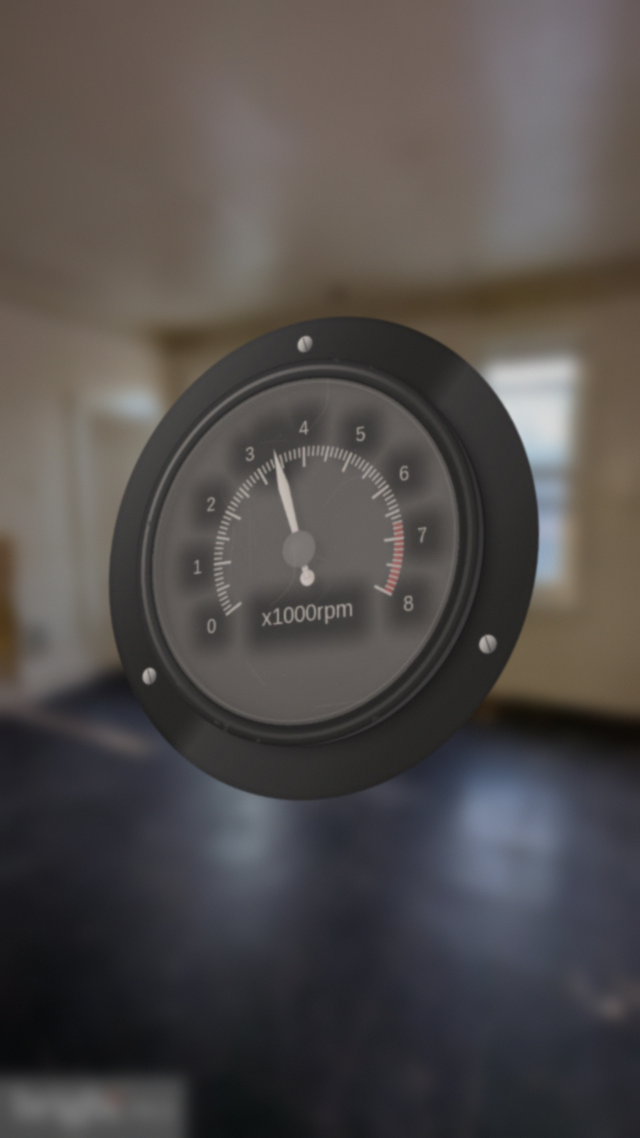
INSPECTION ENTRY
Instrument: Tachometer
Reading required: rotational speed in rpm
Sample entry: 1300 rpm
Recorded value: 3500 rpm
